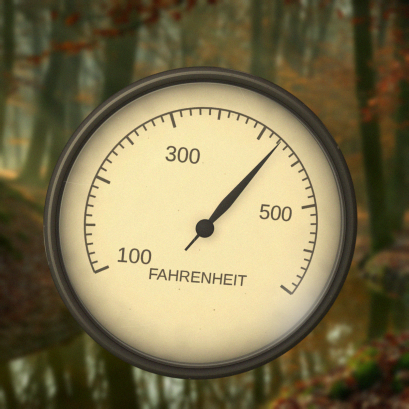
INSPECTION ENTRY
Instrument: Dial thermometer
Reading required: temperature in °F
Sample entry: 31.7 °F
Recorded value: 420 °F
